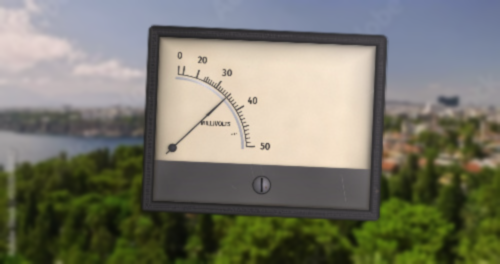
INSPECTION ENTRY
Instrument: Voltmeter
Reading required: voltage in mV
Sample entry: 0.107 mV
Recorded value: 35 mV
